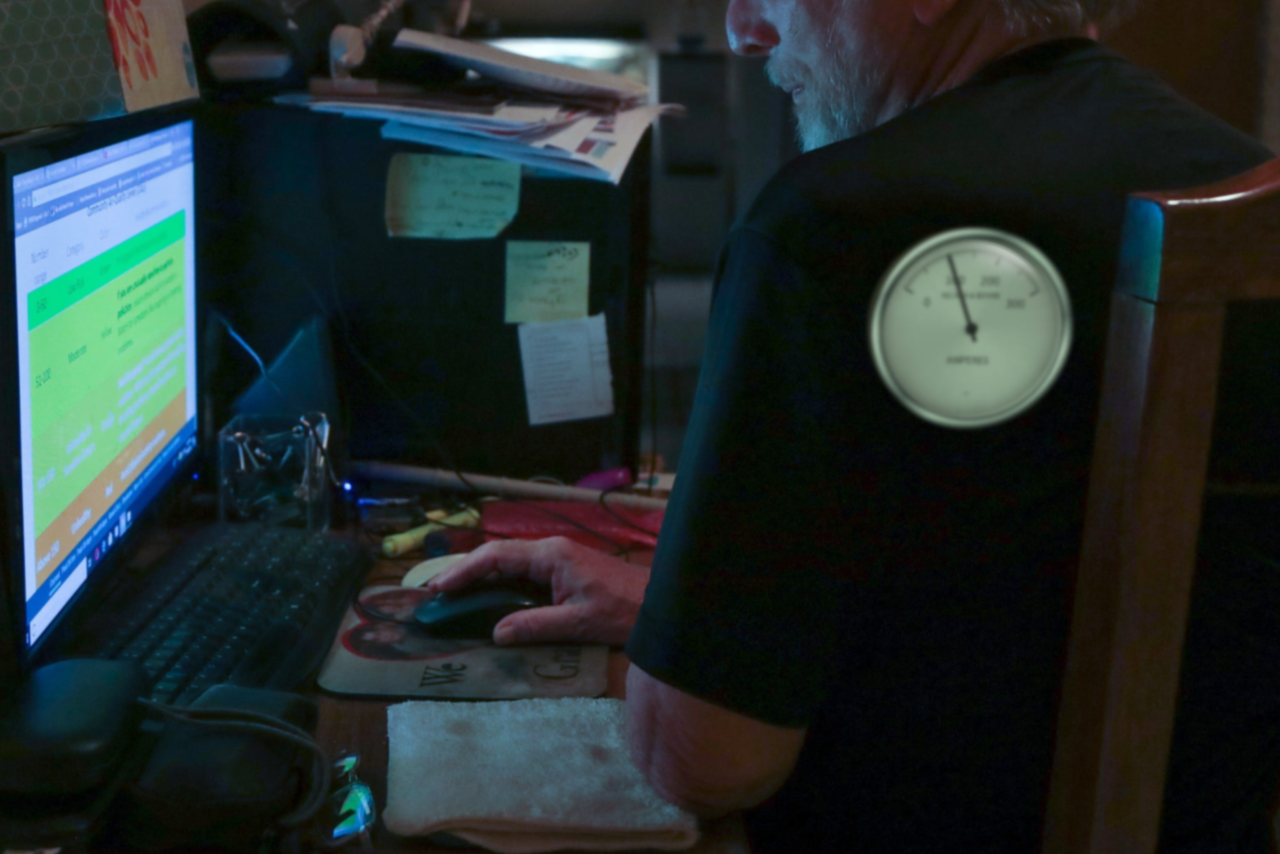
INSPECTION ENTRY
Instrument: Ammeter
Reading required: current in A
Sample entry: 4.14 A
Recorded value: 100 A
